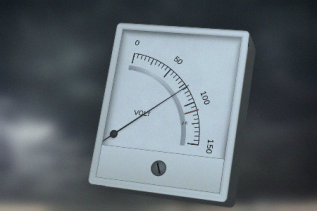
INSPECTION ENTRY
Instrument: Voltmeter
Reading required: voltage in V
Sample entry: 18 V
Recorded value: 80 V
